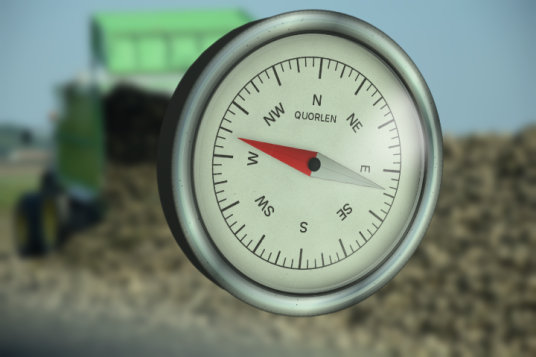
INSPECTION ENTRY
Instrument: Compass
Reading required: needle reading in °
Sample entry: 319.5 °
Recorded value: 282.5 °
